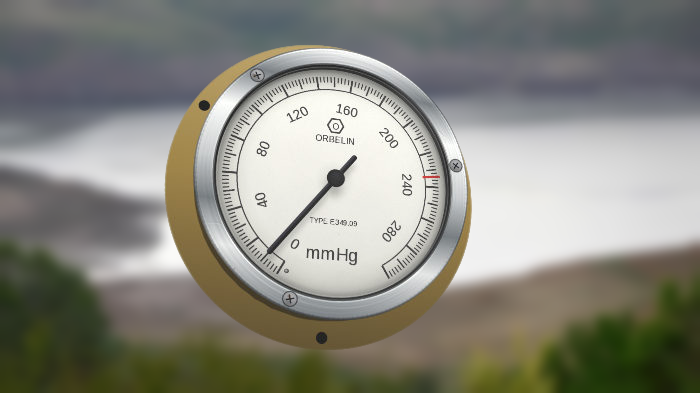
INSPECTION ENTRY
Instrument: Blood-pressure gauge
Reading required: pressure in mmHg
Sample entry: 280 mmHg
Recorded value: 10 mmHg
